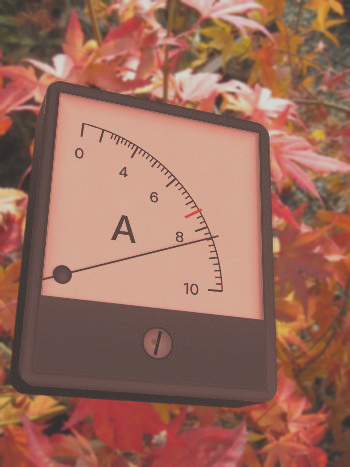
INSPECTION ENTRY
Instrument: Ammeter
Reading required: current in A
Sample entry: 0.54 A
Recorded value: 8.4 A
